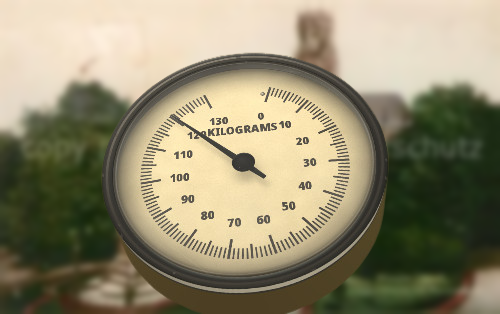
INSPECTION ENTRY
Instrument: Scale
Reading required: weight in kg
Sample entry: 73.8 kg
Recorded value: 120 kg
